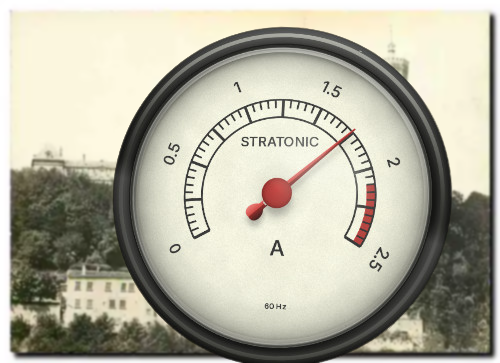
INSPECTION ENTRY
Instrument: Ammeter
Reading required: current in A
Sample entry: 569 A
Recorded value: 1.75 A
